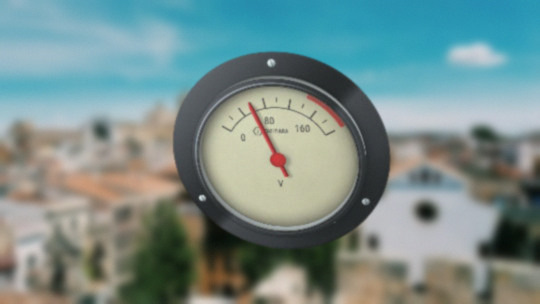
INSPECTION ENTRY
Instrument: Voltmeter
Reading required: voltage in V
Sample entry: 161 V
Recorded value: 60 V
